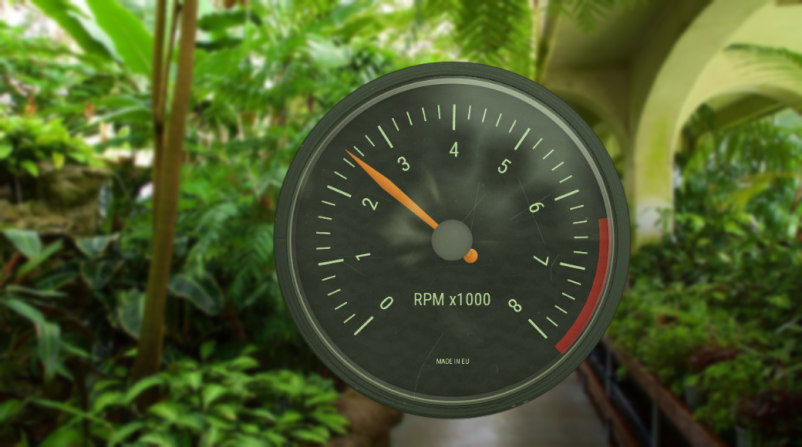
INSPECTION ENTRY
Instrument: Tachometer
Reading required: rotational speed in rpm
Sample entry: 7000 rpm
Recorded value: 2500 rpm
